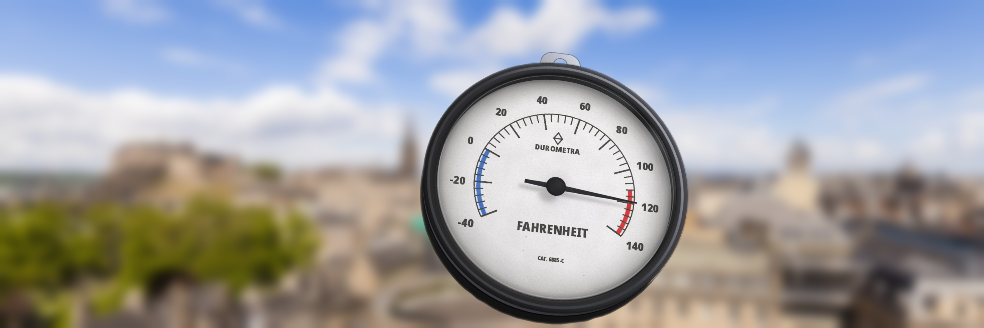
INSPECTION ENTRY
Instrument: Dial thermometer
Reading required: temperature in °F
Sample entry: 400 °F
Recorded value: 120 °F
